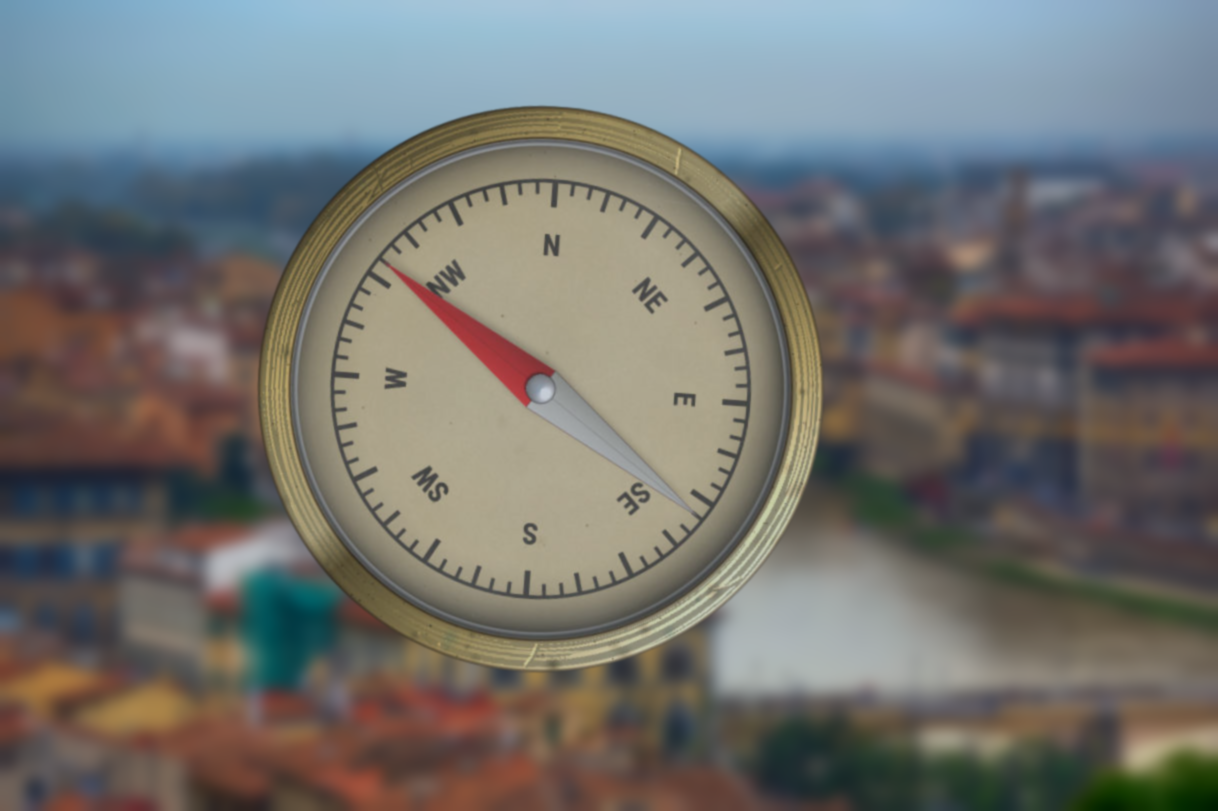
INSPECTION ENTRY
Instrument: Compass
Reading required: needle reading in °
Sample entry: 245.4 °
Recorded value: 305 °
